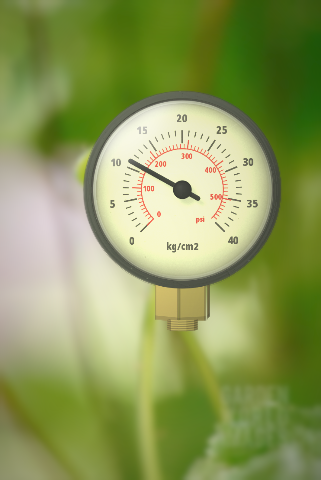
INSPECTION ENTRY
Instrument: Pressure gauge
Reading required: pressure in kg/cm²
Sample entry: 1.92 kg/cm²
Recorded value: 11 kg/cm²
